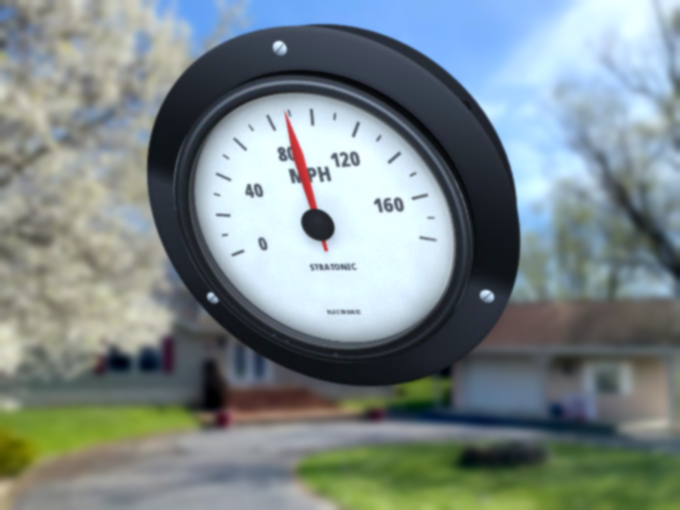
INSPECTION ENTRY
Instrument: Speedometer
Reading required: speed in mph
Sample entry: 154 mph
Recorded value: 90 mph
